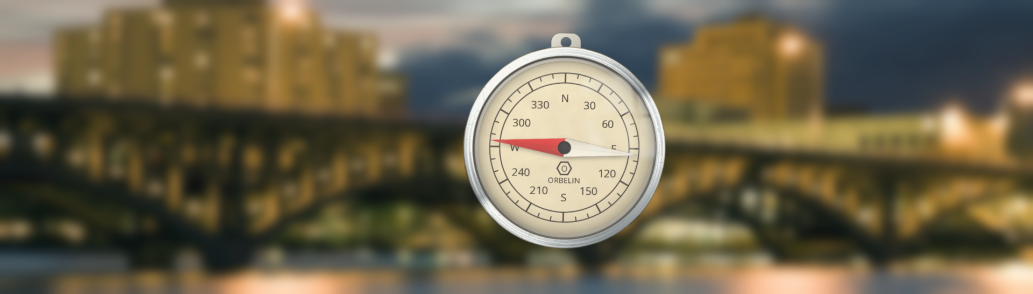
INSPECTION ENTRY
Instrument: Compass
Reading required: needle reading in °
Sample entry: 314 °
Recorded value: 275 °
